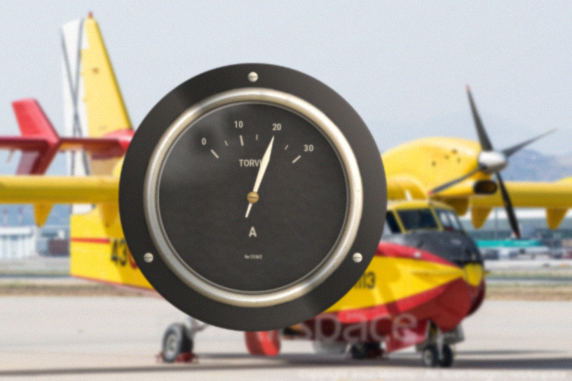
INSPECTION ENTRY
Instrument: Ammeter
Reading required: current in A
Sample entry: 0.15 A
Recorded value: 20 A
